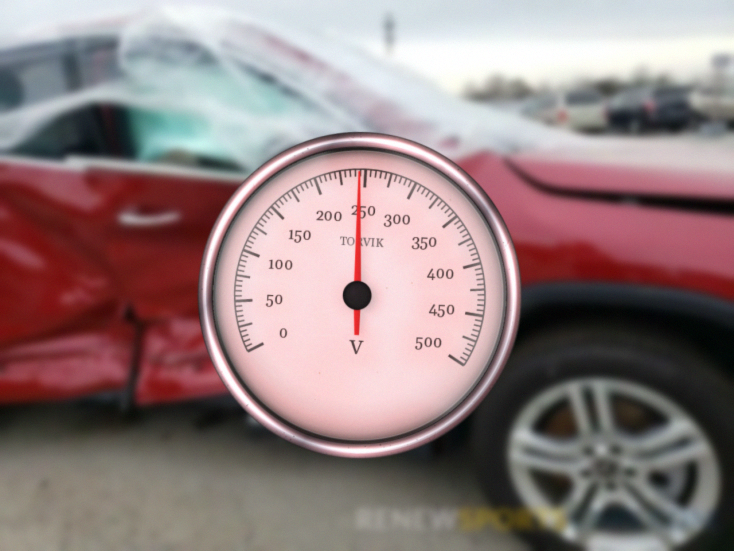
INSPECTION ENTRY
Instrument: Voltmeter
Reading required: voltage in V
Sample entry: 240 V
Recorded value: 245 V
